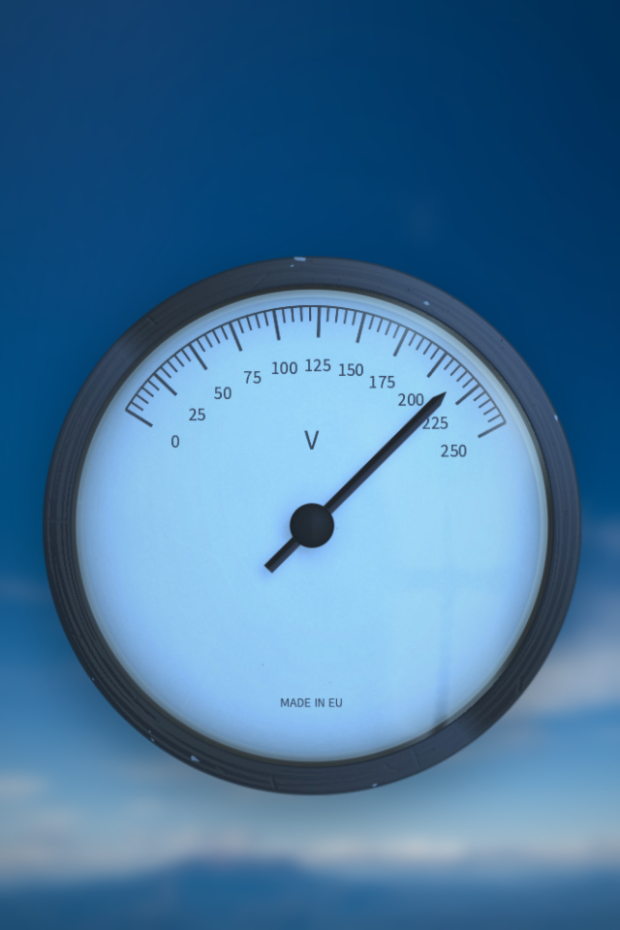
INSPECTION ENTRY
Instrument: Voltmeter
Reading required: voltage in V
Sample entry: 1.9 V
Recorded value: 215 V
